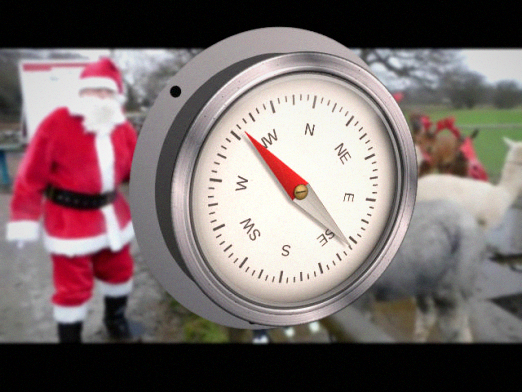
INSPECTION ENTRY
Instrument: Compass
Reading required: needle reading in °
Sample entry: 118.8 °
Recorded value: 305 °
